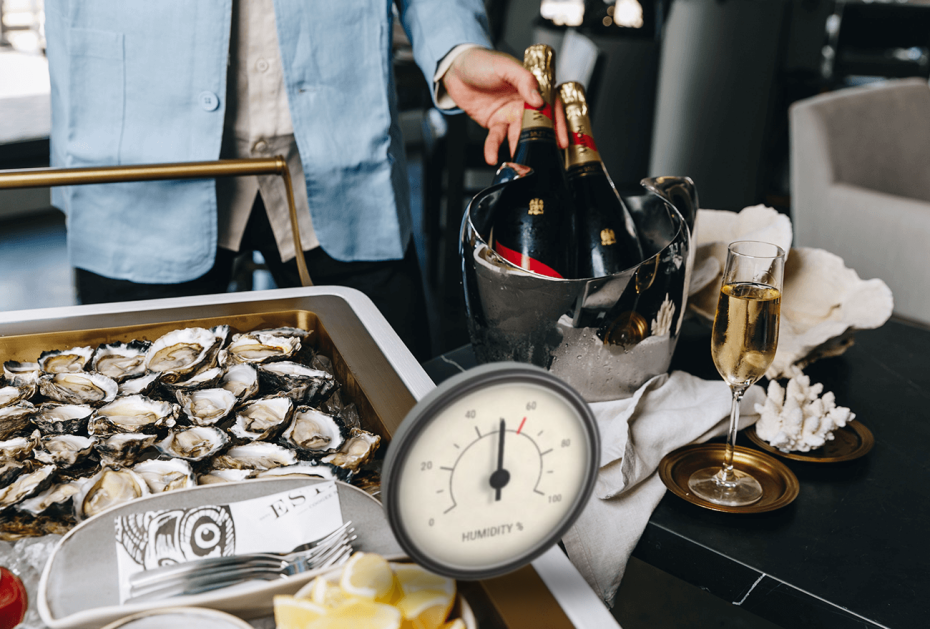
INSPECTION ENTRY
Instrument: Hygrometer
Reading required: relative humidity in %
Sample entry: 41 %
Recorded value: 50 %
